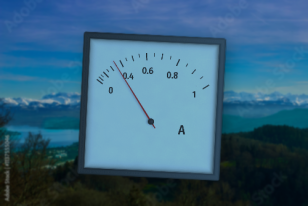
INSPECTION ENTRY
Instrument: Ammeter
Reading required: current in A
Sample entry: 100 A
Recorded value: 0.35 A
